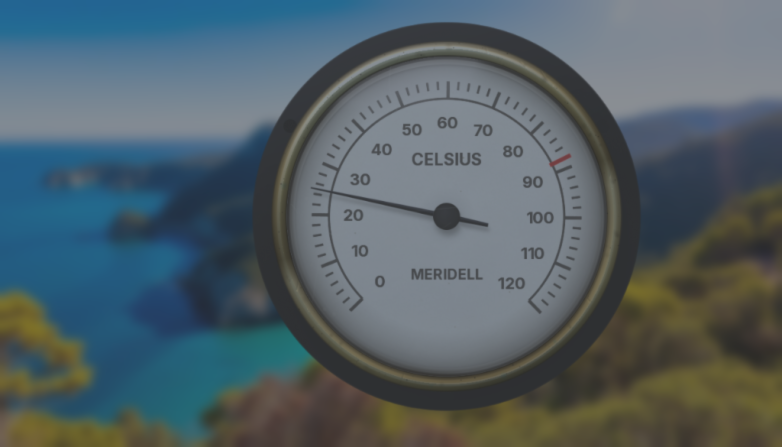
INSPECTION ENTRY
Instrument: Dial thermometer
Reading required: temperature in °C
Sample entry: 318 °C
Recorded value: 25 °C
